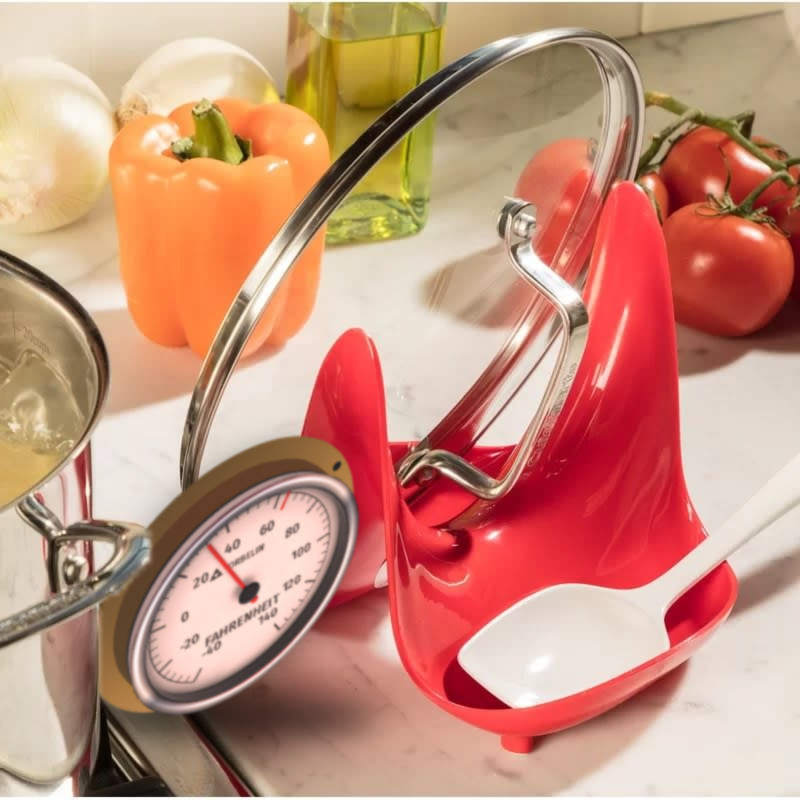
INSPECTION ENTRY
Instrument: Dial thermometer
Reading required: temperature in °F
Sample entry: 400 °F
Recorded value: 32 °F
